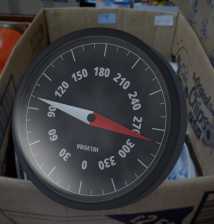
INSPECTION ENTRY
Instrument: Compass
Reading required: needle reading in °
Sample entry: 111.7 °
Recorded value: 280 °
